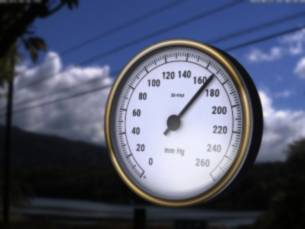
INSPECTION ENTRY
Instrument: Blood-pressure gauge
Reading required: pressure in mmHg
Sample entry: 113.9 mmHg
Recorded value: 170 mmHg
